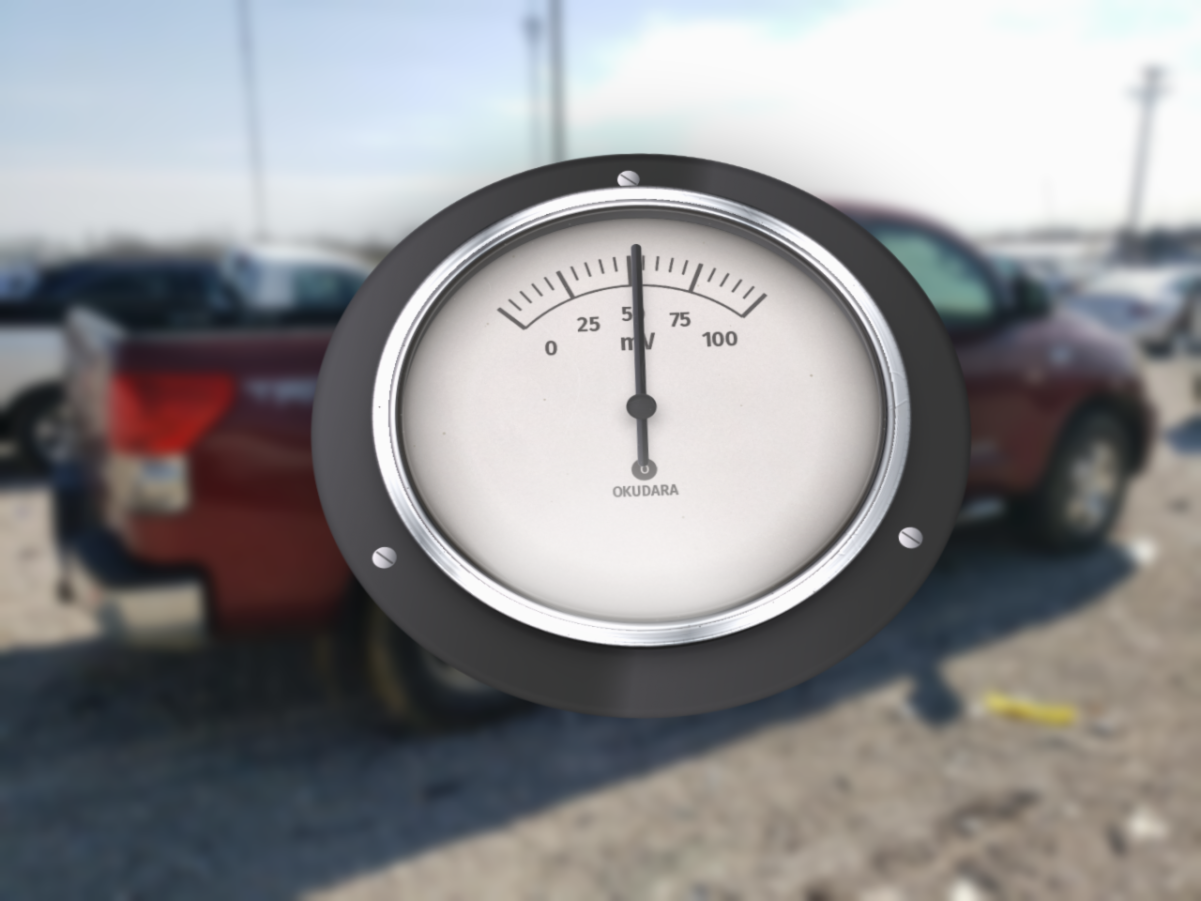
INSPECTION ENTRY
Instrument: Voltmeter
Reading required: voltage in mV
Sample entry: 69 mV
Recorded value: 52.5 mV
